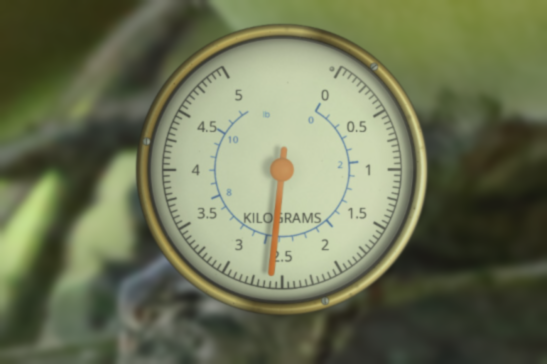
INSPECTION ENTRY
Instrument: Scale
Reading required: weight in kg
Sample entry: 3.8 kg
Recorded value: 2.6 kg
